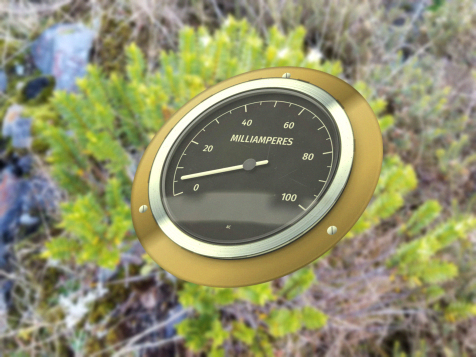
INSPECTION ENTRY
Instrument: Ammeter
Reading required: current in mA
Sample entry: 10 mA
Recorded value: 5 mA
